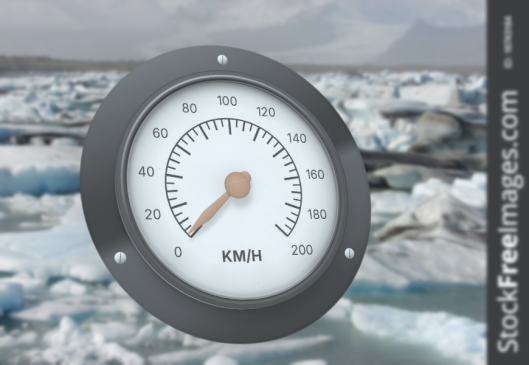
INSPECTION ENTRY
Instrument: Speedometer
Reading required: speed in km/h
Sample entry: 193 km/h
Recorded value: 2.5 km/h
